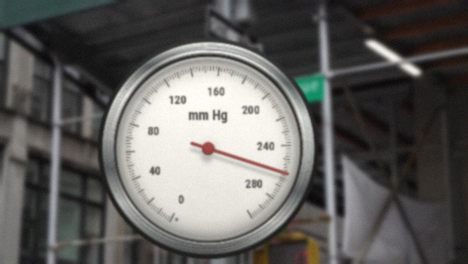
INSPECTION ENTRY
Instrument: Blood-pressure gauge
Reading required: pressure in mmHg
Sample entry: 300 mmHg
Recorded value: 260 mmHg
